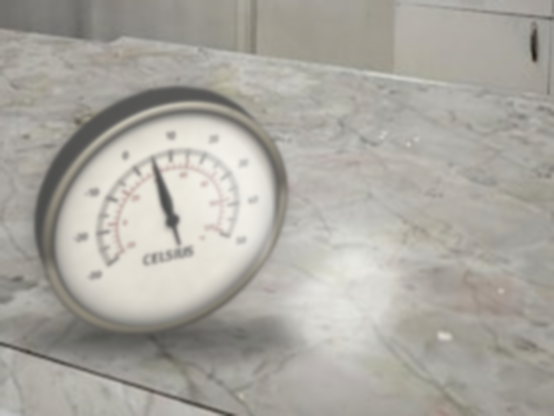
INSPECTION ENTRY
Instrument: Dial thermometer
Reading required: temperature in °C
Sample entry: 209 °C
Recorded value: 5 °C
